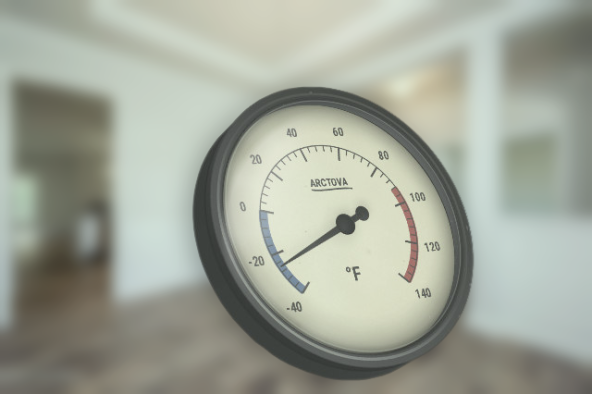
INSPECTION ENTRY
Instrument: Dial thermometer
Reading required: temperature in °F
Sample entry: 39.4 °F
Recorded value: -26 °F
